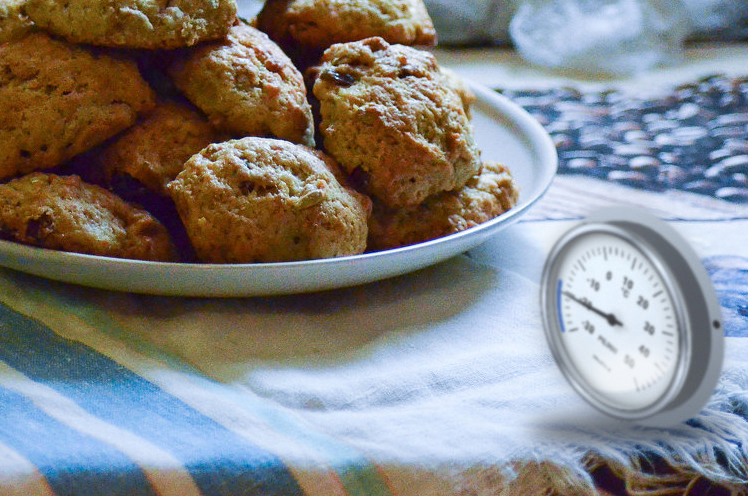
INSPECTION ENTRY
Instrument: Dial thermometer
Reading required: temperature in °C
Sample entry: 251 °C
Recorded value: -20 °C
